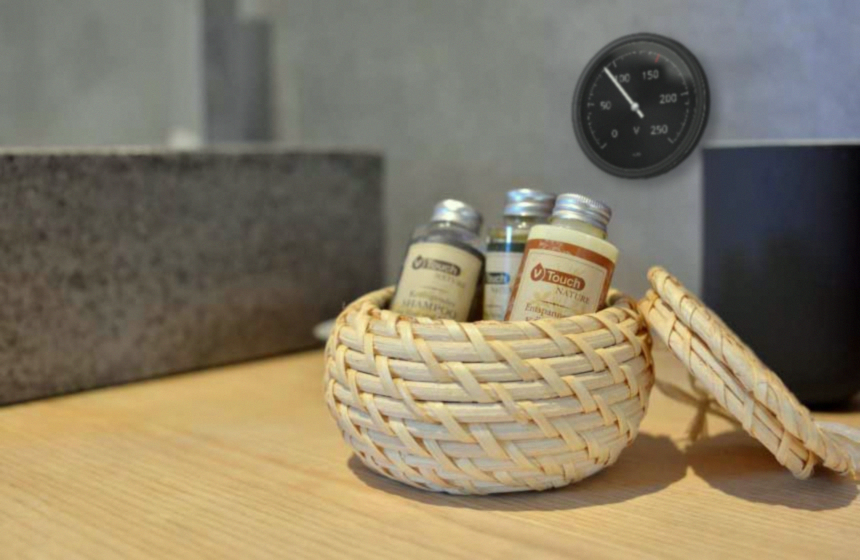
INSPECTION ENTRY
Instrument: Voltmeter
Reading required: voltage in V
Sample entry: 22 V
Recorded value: 90 V
